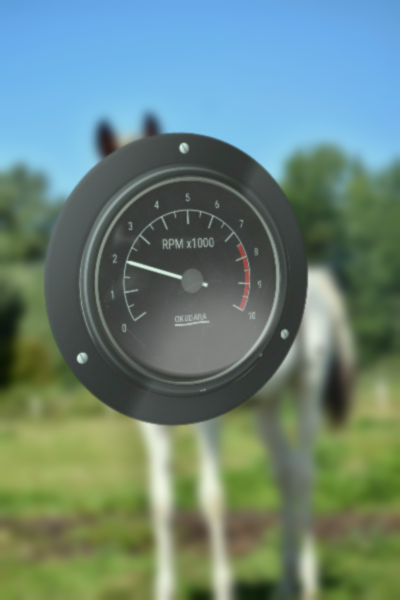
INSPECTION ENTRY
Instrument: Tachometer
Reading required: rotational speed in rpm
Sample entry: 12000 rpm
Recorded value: 2000 rpm
